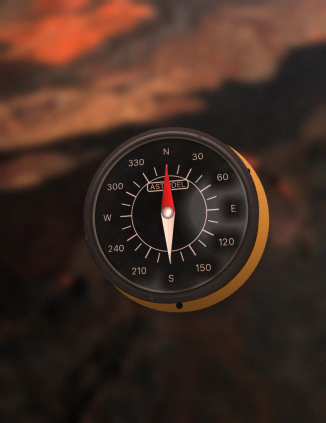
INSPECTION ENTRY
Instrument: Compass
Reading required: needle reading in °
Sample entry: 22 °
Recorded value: 0 °
